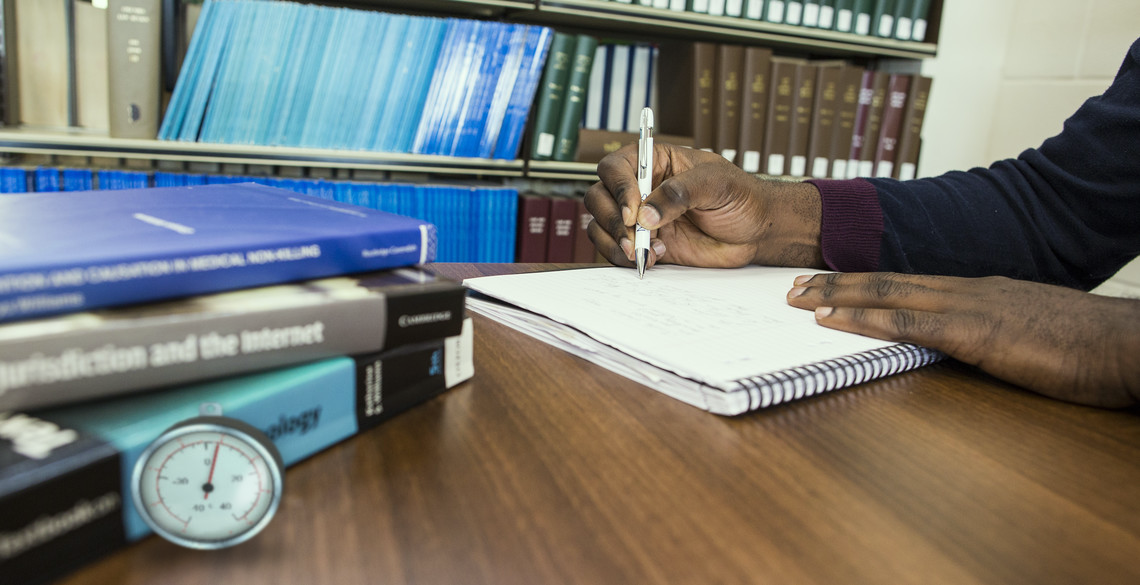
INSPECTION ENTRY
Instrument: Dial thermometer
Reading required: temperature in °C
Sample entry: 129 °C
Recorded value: 4 °C
